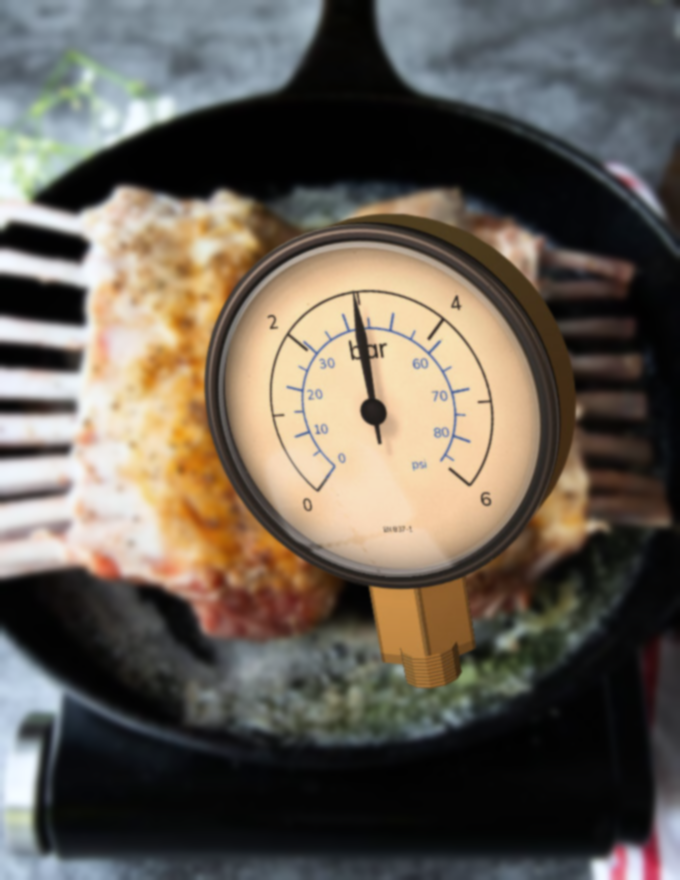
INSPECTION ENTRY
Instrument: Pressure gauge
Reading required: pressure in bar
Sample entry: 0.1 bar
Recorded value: 3 bar
